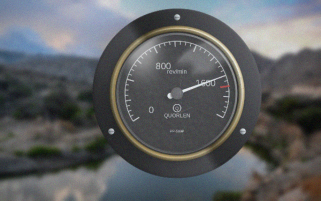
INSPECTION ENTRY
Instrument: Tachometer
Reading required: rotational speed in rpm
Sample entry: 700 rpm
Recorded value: 1600 rpm
